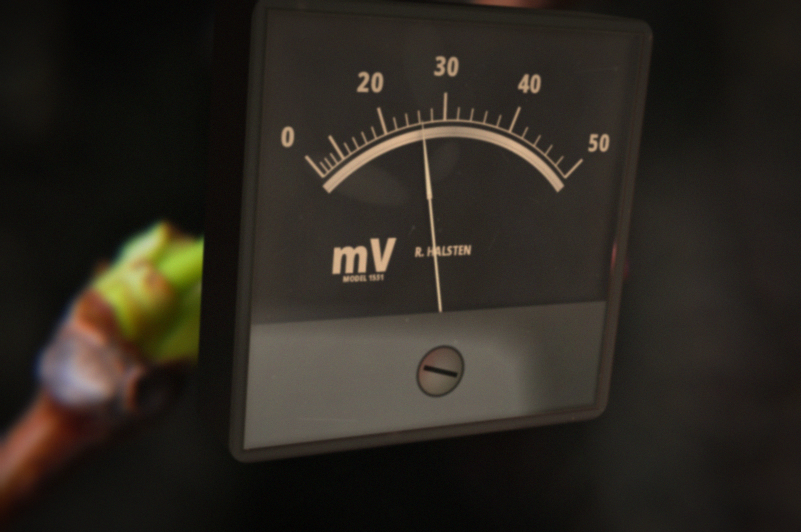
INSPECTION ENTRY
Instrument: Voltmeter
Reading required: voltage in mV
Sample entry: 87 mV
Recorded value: 26 mV
